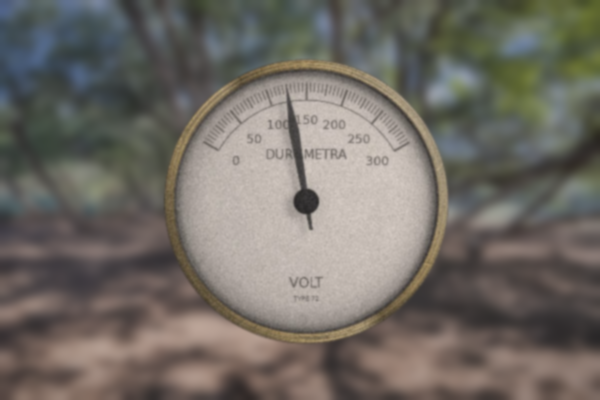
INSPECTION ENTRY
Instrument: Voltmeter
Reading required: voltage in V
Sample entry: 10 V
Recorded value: 125 V
